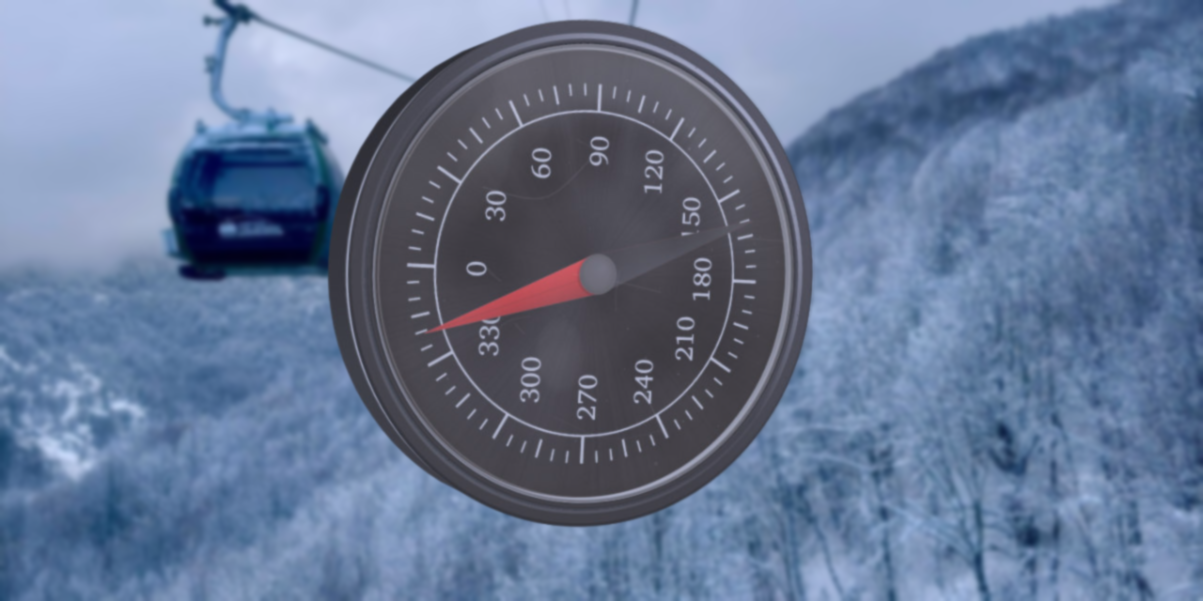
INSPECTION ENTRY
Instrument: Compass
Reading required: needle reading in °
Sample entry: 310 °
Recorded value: 340 °
